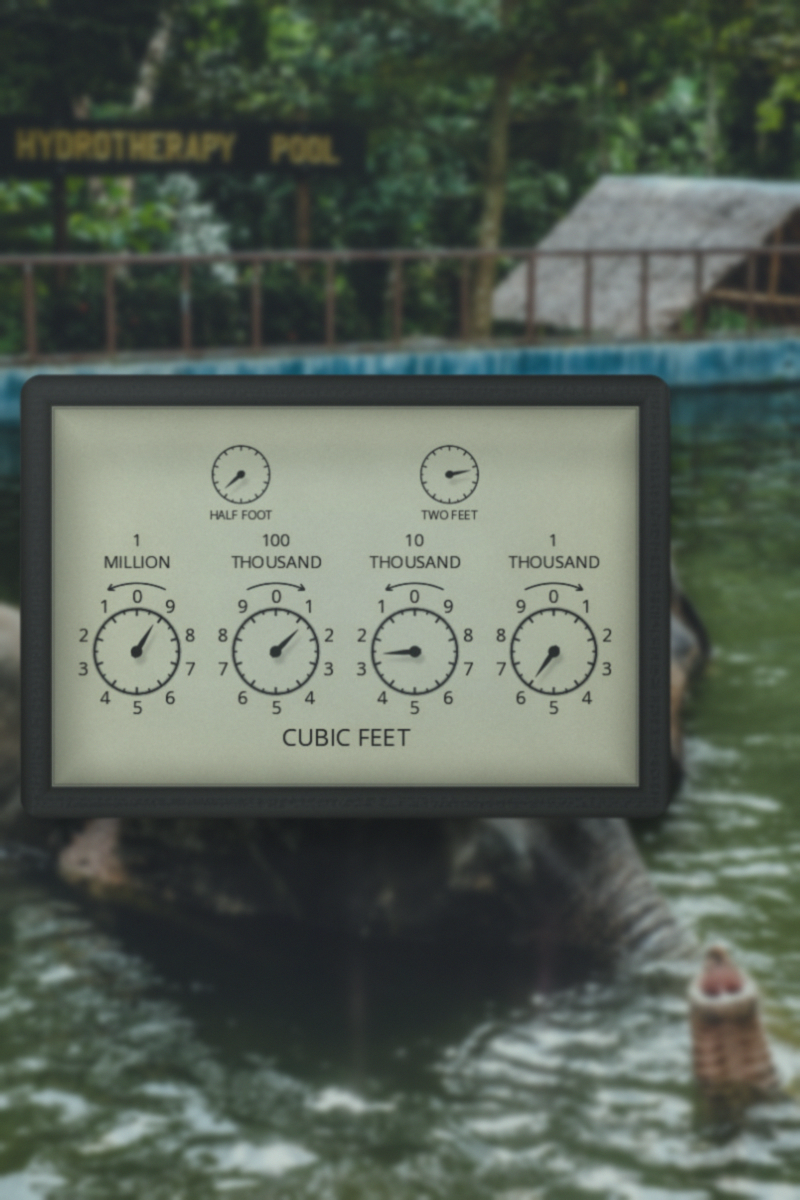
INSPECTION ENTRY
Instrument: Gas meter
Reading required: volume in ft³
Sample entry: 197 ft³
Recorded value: 912600 ft³
